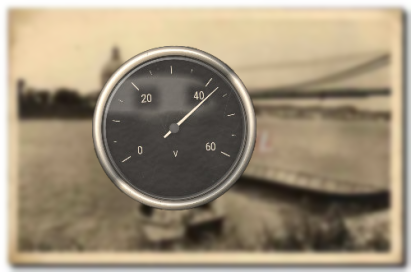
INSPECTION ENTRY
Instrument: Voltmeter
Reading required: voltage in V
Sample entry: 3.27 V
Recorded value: 42.5 V
